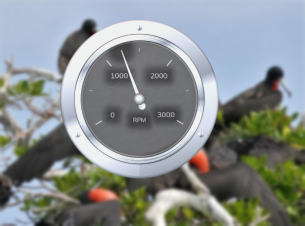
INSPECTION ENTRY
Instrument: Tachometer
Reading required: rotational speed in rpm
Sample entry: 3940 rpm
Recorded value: 1250 rpm
